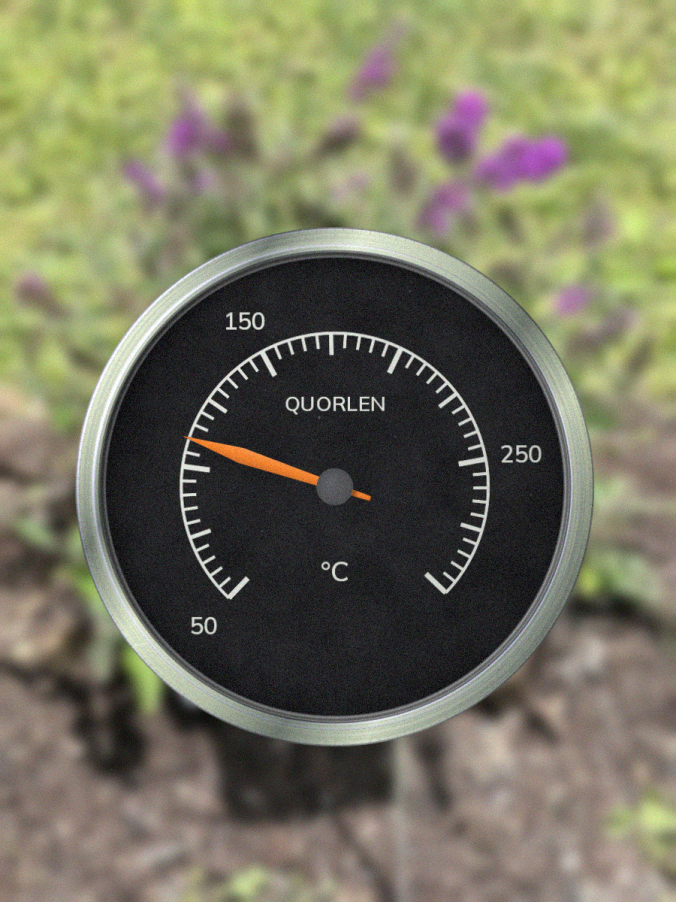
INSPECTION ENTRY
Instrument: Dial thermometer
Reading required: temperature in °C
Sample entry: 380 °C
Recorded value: 110 °C
